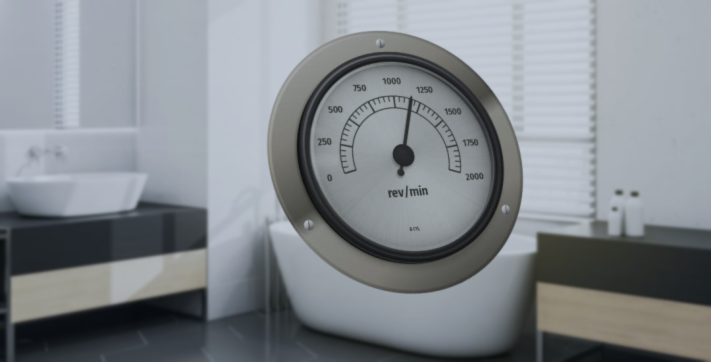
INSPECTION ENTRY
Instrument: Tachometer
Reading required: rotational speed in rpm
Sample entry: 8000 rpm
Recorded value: 1150 rpm
